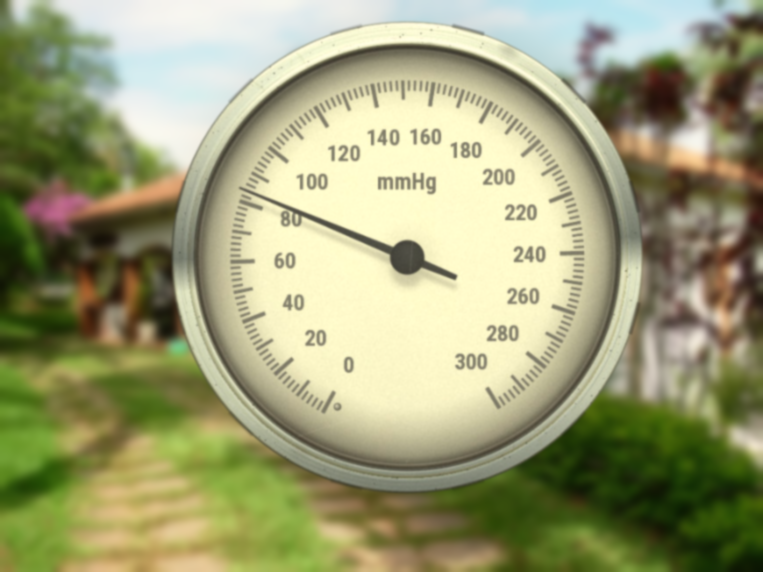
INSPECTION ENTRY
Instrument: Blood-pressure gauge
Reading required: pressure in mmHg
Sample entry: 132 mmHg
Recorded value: 84 mmHg
